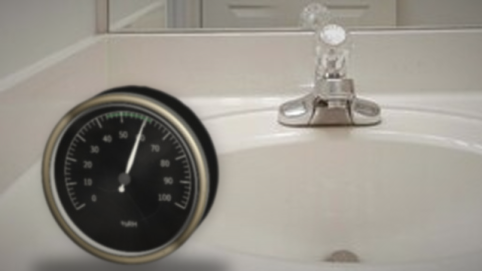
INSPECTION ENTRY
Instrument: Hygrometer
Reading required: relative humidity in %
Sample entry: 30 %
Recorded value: 60 %
